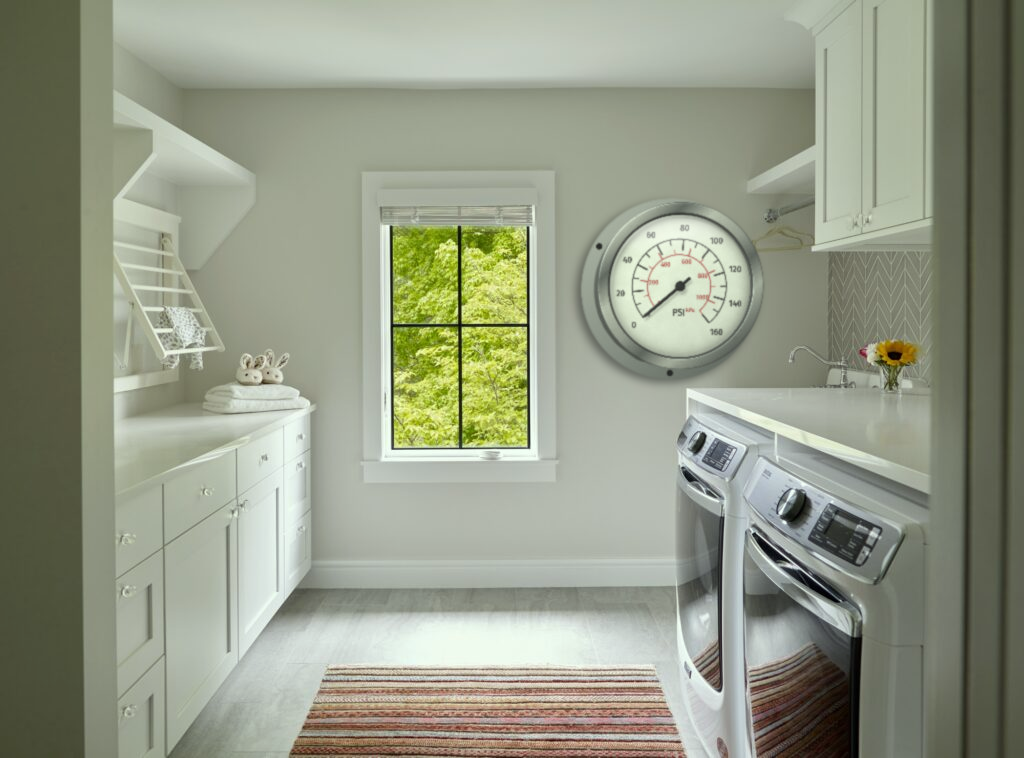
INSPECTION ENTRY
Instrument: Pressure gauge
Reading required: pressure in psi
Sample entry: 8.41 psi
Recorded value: 0 psi
